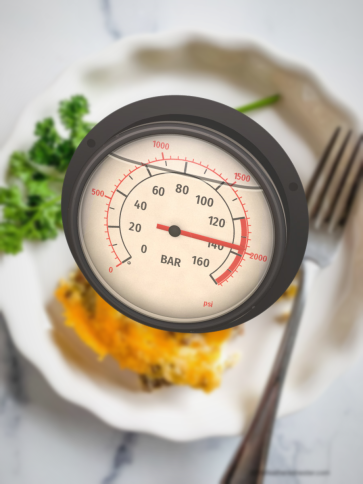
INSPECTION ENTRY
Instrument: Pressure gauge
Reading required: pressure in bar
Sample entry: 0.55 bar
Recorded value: 135 bar
